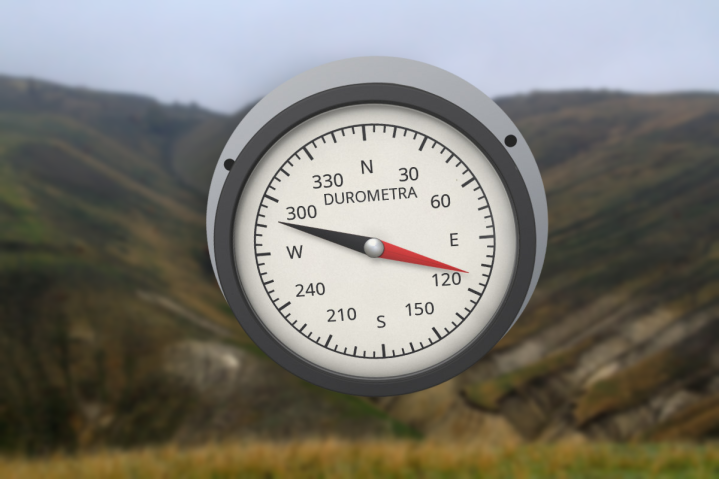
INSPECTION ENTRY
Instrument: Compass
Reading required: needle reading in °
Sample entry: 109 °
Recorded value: 110 °
